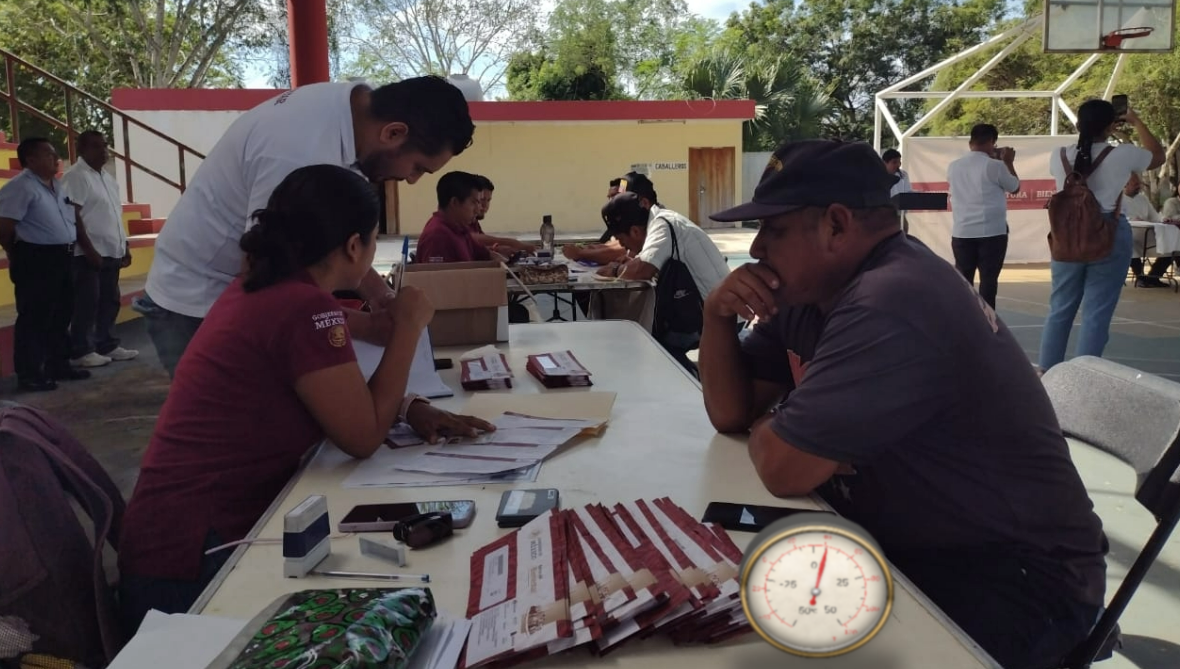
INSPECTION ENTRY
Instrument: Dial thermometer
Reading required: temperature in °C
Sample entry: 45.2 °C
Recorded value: 5 °C
